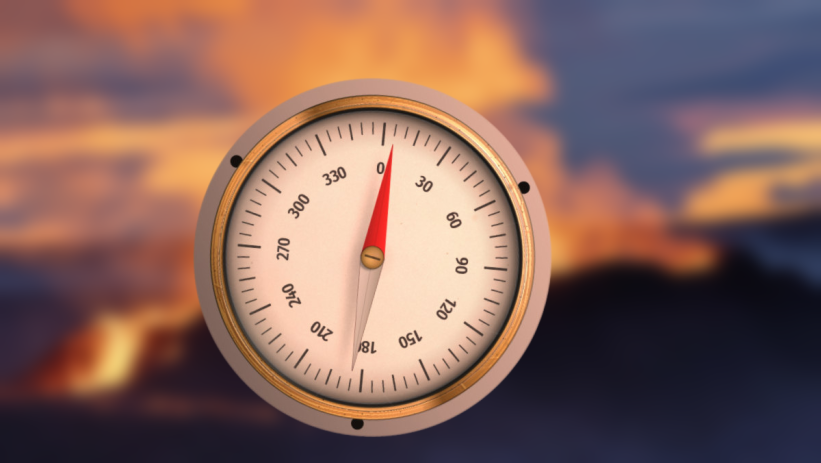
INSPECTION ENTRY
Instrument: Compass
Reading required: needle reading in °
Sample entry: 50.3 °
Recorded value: 5 °
